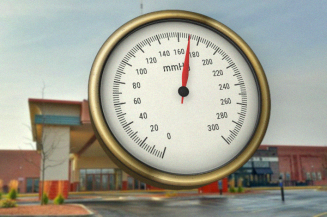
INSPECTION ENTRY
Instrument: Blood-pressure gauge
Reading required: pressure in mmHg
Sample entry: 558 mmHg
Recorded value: 170 mmHg
